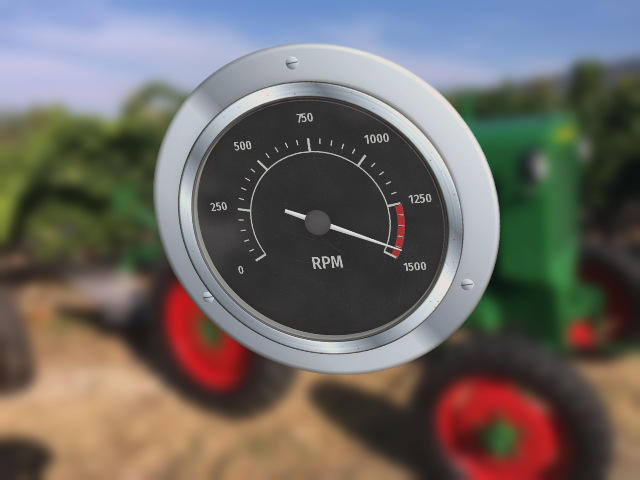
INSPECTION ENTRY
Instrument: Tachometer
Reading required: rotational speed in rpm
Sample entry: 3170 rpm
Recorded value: 1450 rpm
